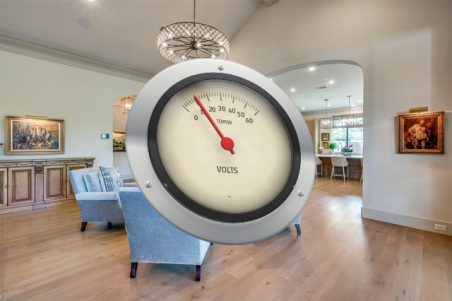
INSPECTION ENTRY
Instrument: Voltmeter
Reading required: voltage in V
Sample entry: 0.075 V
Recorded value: 10 V
